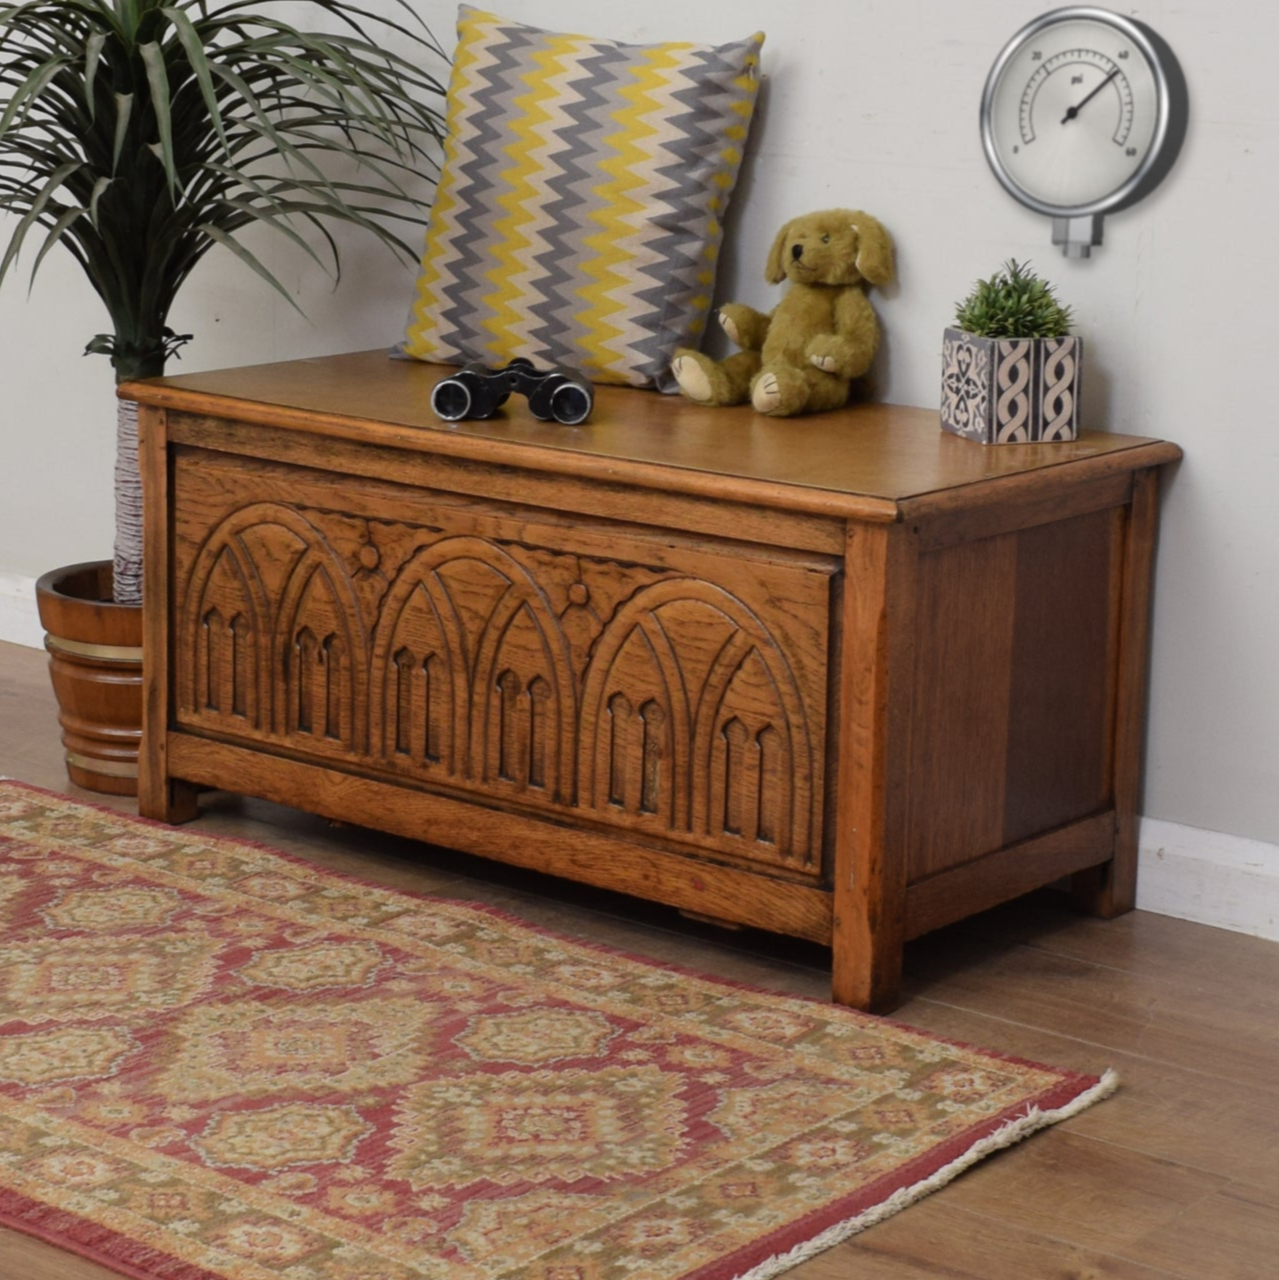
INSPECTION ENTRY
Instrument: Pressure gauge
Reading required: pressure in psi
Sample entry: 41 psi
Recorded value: 42 psi
